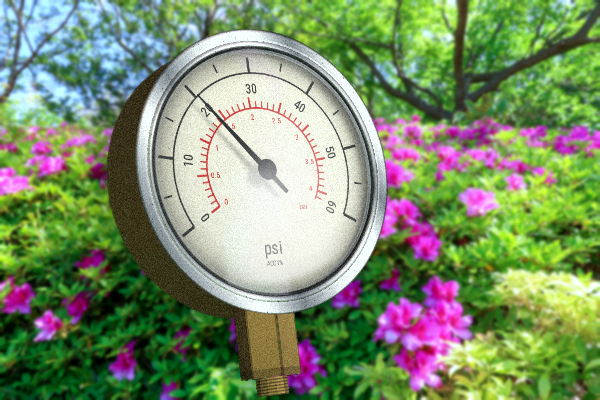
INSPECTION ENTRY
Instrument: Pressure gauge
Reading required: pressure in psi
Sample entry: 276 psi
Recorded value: 20 psi
